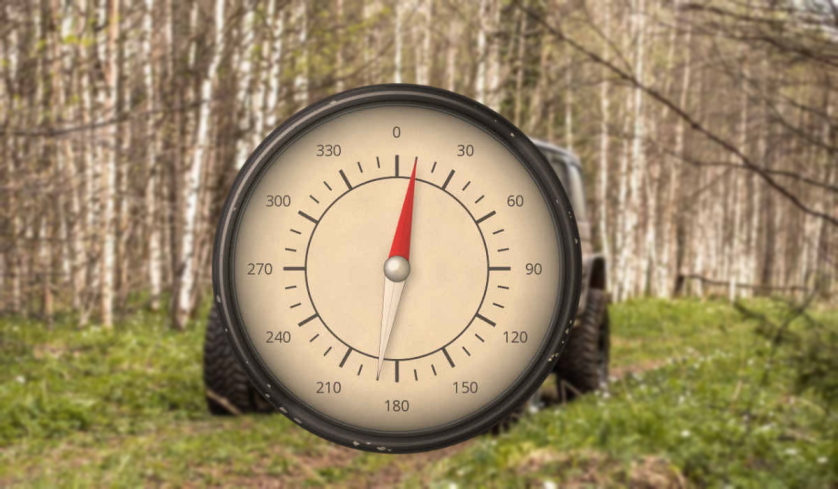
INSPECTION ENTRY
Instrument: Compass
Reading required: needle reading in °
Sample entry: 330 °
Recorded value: 10 °
